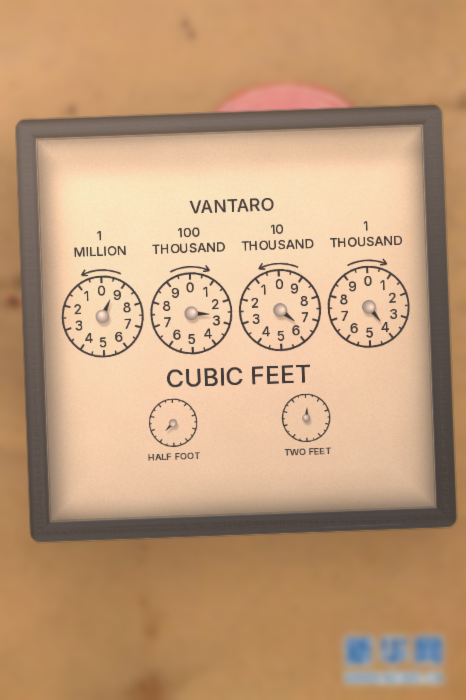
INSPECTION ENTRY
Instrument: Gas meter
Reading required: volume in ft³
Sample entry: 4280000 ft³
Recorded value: 926400 ft³
